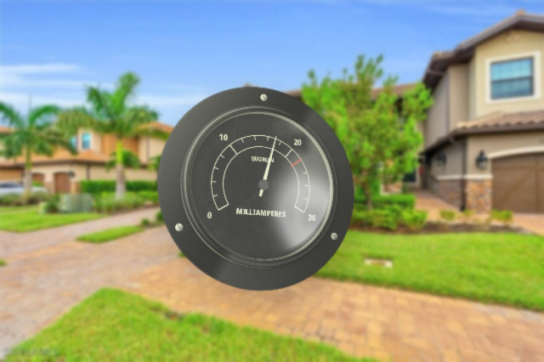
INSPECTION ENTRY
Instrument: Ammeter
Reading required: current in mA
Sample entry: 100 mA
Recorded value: 17 mA
